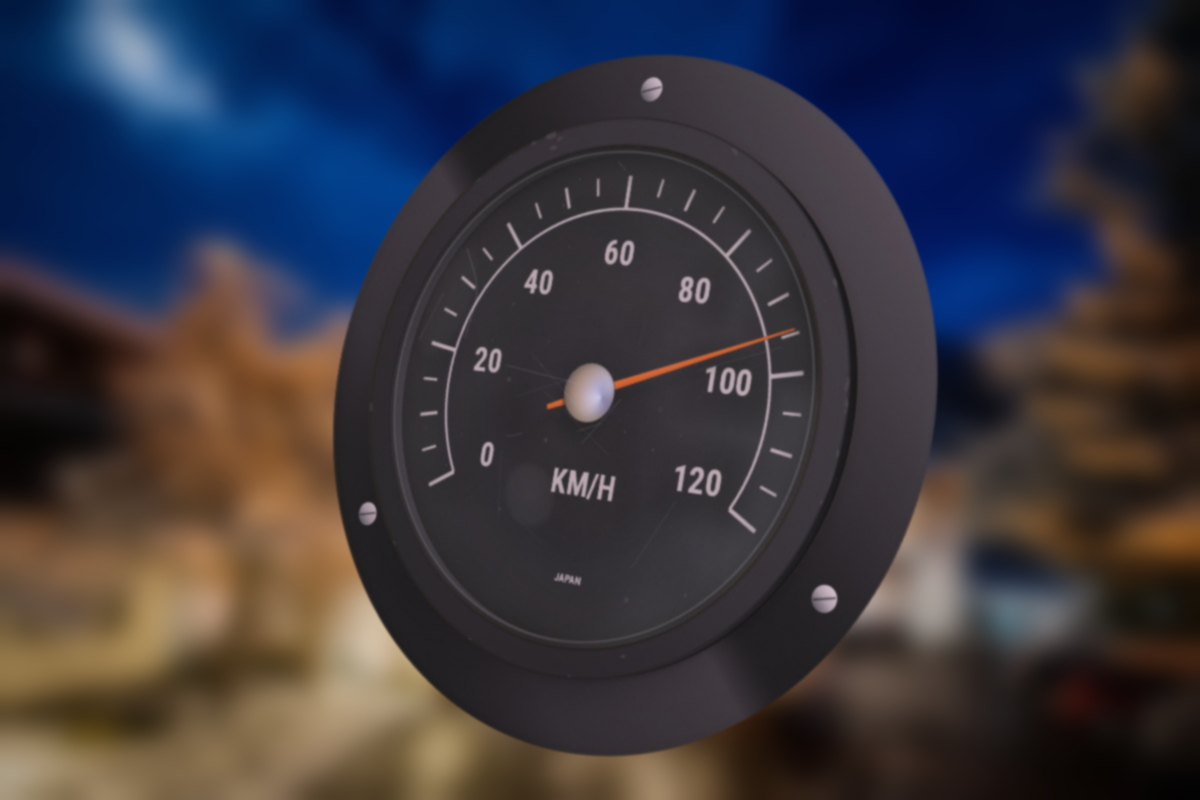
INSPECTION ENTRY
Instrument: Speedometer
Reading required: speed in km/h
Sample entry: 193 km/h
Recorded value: 95 km/h
